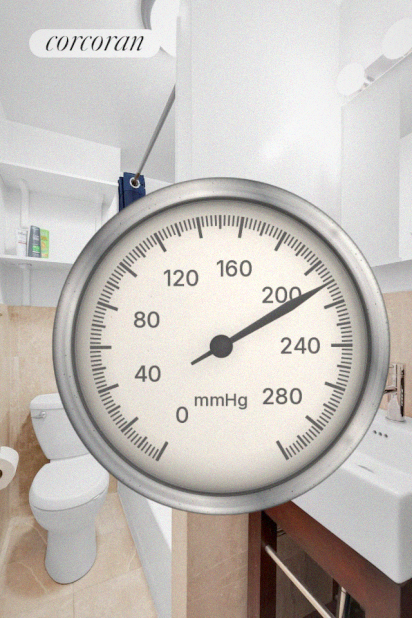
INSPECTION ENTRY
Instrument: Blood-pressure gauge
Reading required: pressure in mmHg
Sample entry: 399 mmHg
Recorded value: 210 mmHg
